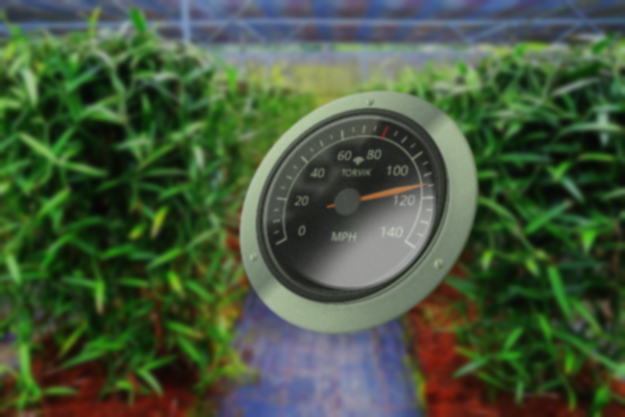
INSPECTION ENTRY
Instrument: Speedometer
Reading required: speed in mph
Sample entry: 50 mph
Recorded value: 115 mph
